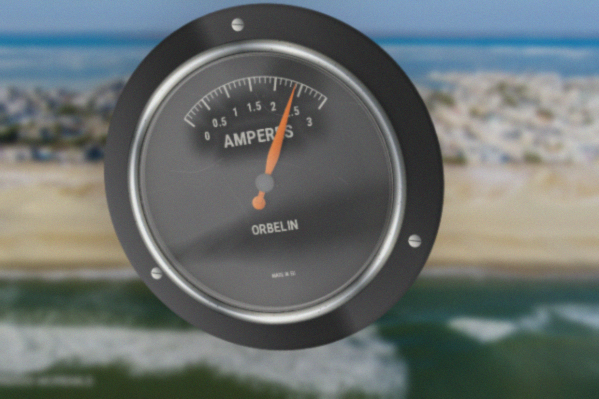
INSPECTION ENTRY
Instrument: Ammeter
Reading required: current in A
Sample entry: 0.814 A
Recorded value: 2.4 A
